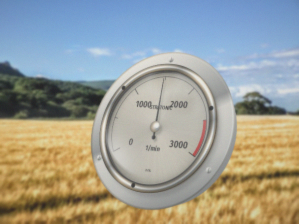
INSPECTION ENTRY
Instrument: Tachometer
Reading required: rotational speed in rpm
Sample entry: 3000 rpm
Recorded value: 1500 rpm
